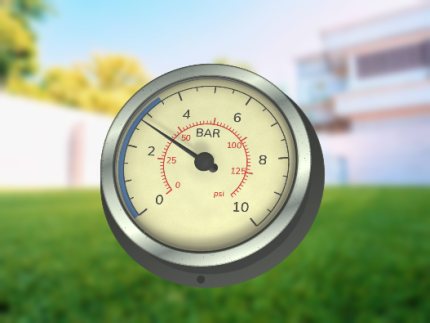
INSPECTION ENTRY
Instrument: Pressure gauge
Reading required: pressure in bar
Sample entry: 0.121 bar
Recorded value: 2.75 bar
